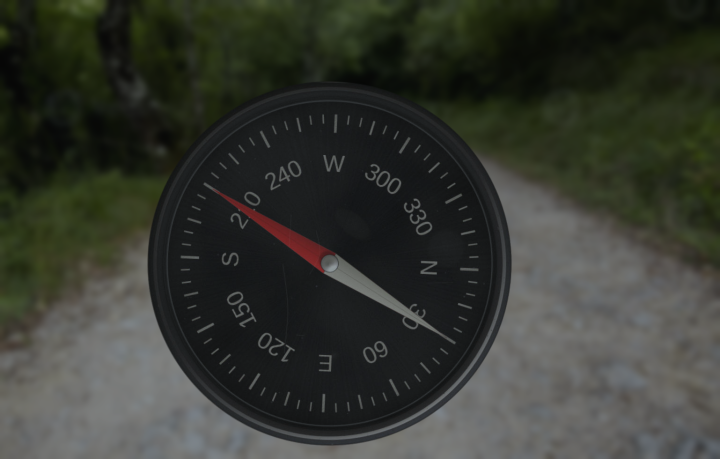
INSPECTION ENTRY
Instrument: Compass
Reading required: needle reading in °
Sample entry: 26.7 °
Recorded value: 210 °
